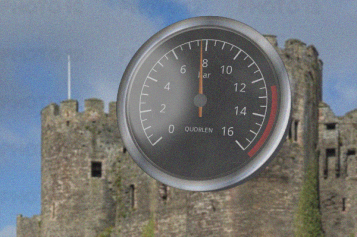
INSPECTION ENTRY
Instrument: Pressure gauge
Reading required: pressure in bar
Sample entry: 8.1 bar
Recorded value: 7.75 bar
